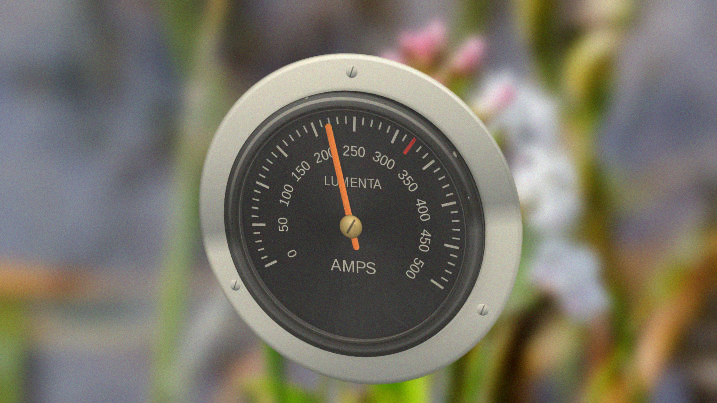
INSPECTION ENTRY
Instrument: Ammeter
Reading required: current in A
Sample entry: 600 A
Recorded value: 220 A
